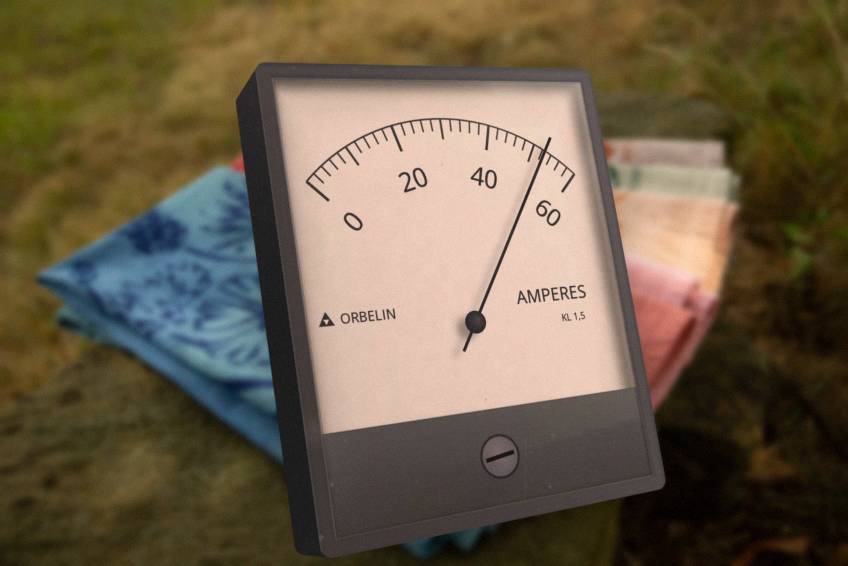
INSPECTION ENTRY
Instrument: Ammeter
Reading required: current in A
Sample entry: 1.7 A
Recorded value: 52 A
